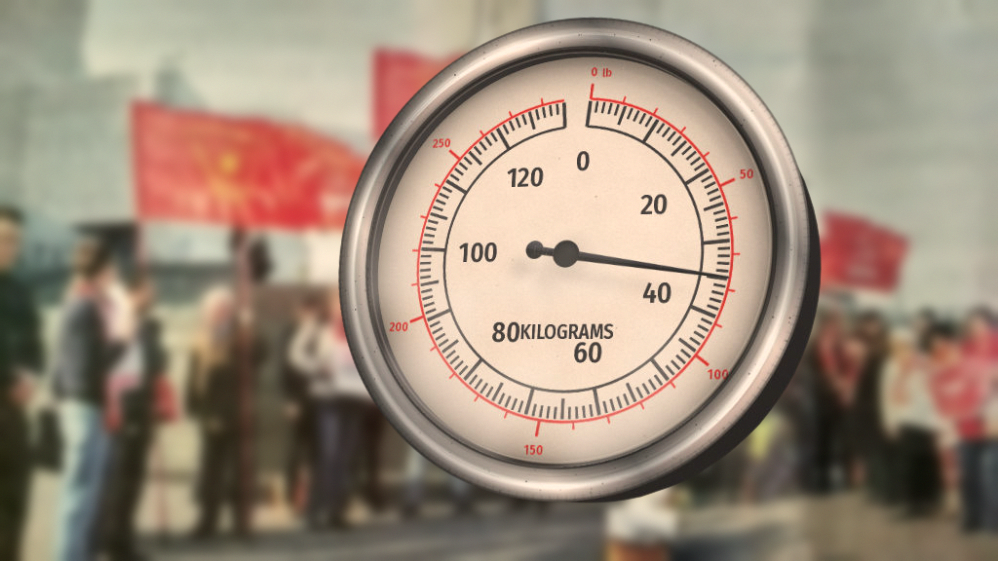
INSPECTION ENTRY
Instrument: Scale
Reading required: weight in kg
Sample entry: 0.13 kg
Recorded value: 35 kg
